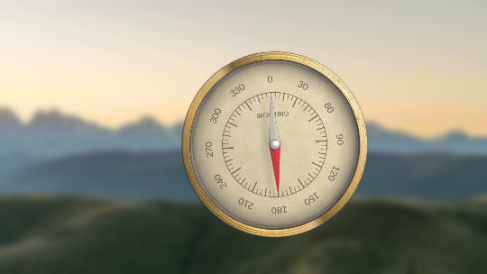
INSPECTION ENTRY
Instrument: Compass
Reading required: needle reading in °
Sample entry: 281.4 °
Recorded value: 180 °
